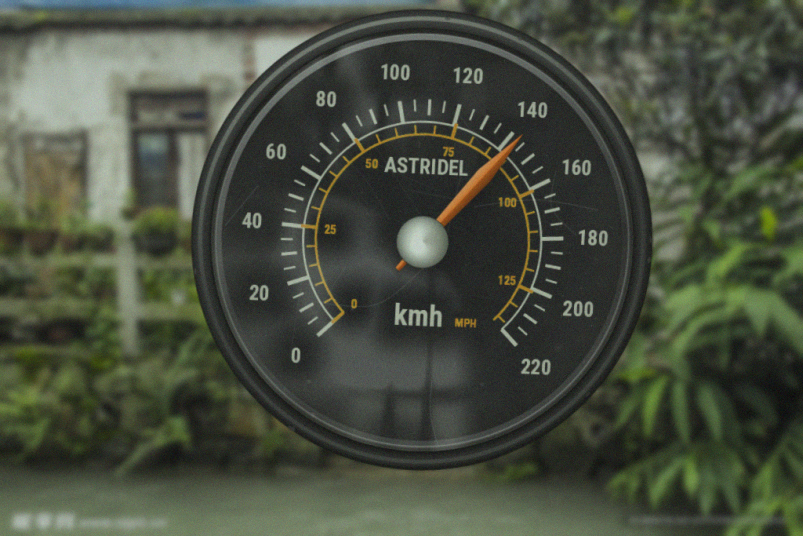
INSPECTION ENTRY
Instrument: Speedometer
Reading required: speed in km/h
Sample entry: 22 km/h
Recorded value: 142.5 km/h
